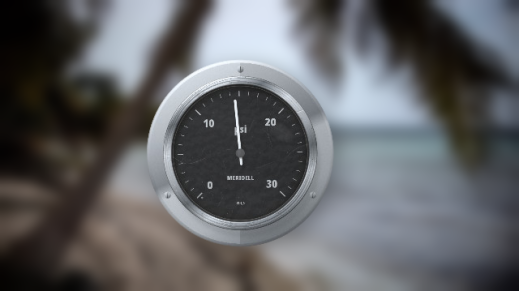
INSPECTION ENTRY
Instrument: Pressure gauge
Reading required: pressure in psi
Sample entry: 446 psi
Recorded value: 14.5 psi
